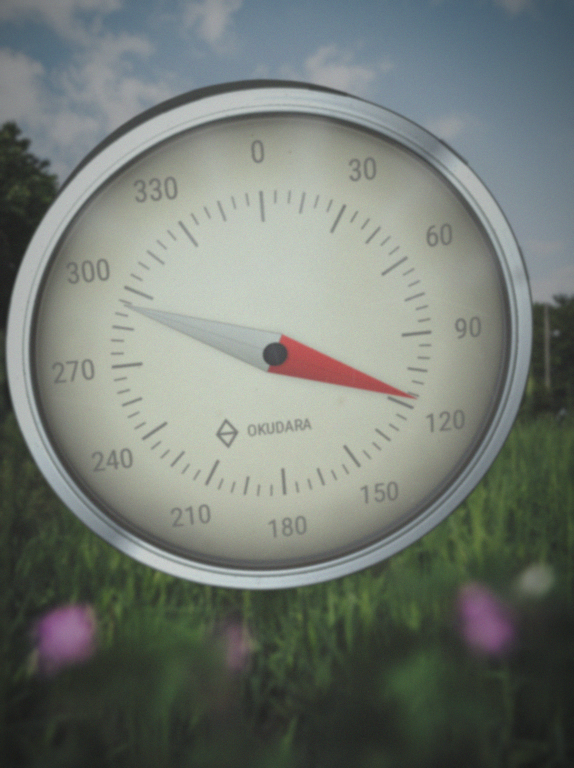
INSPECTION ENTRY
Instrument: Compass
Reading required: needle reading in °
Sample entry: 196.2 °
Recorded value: 115 °
